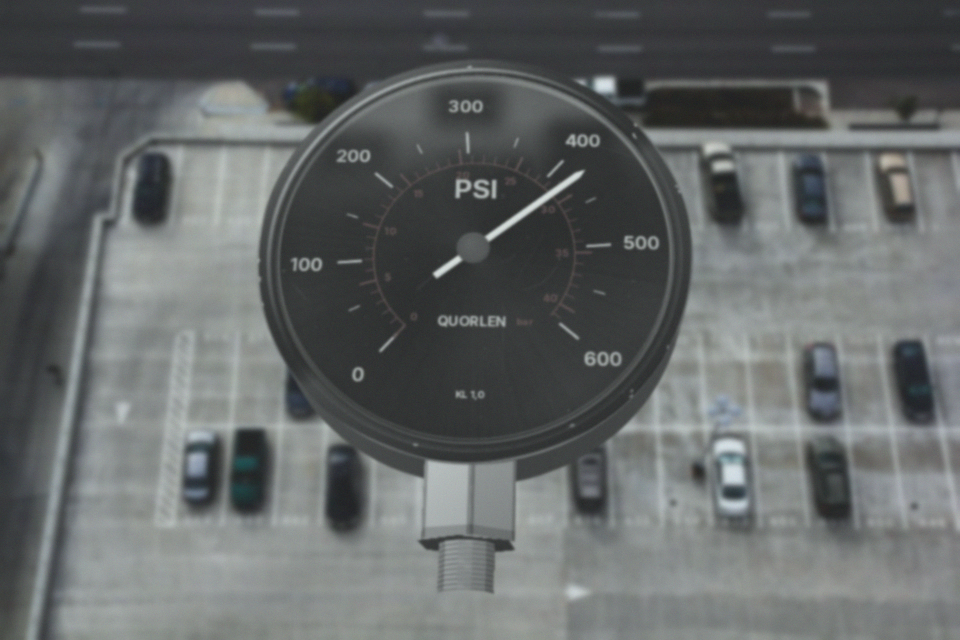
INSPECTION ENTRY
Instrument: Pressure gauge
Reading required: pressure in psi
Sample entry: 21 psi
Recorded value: 425 psi
